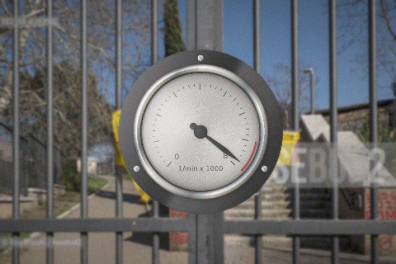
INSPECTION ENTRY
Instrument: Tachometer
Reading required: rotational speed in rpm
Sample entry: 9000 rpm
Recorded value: 7800 rpm
